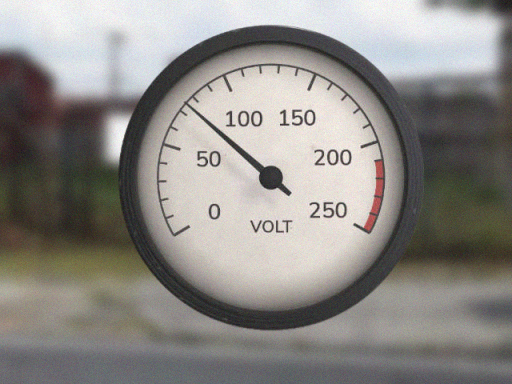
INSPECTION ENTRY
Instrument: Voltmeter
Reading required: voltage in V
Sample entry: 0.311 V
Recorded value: 75 V
